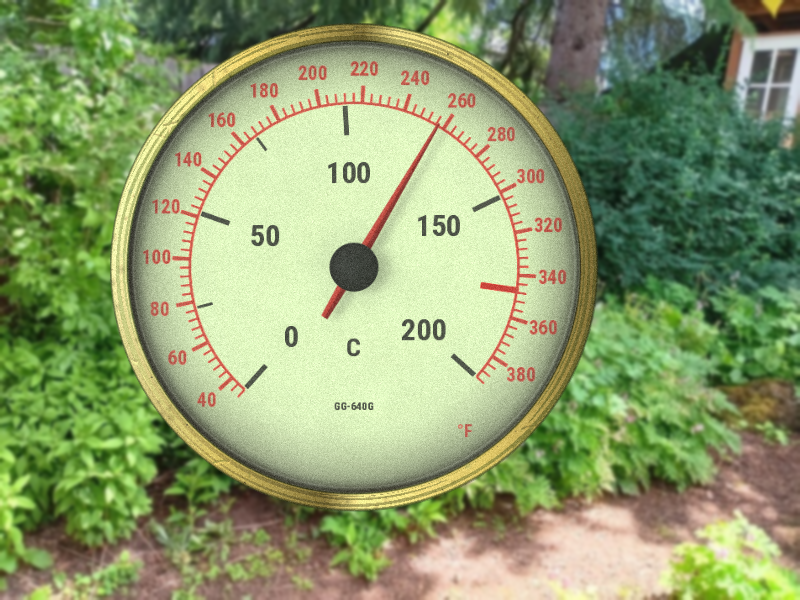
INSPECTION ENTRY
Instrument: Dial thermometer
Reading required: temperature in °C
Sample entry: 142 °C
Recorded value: 125 °C
